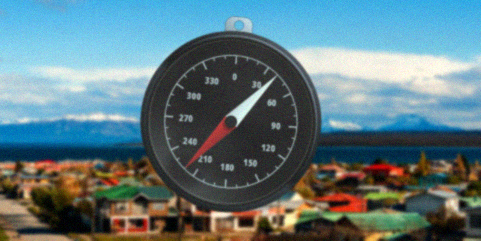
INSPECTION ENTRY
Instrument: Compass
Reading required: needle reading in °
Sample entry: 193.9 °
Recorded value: 220 °
